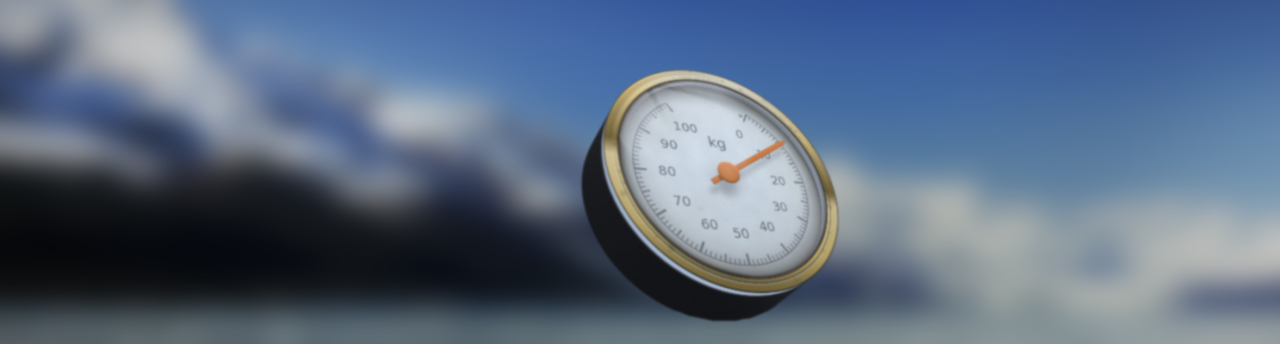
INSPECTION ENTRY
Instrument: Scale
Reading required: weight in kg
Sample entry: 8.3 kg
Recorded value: 10 kg
